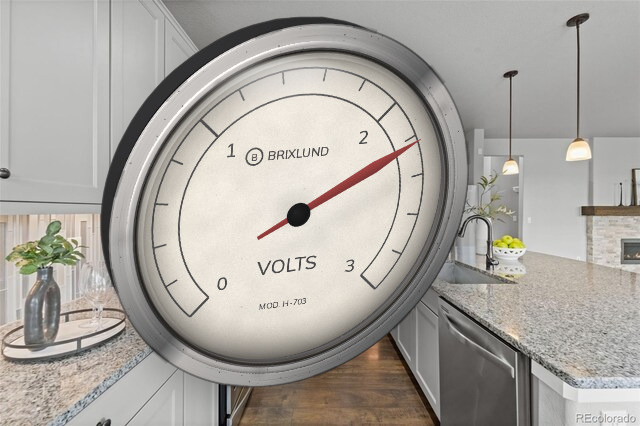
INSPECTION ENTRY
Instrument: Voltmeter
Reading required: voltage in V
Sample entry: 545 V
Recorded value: 2.2 V
